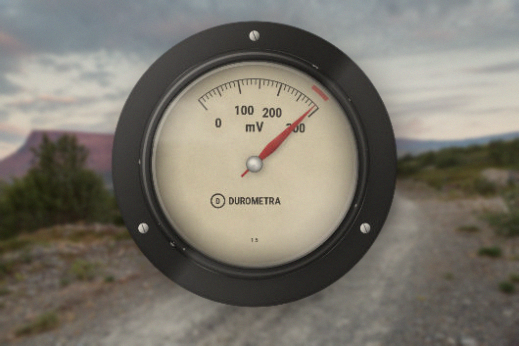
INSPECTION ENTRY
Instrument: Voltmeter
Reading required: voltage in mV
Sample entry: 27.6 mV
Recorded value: 290 mV
